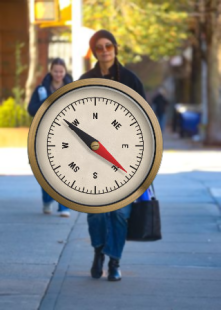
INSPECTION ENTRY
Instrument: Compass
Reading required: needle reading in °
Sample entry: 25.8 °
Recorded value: 130 °
